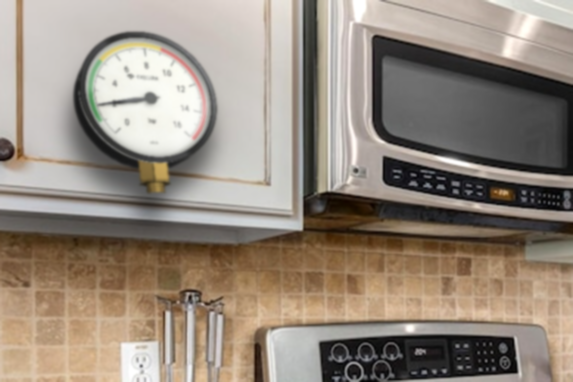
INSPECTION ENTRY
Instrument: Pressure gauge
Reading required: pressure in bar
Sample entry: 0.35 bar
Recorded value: 2 bar
